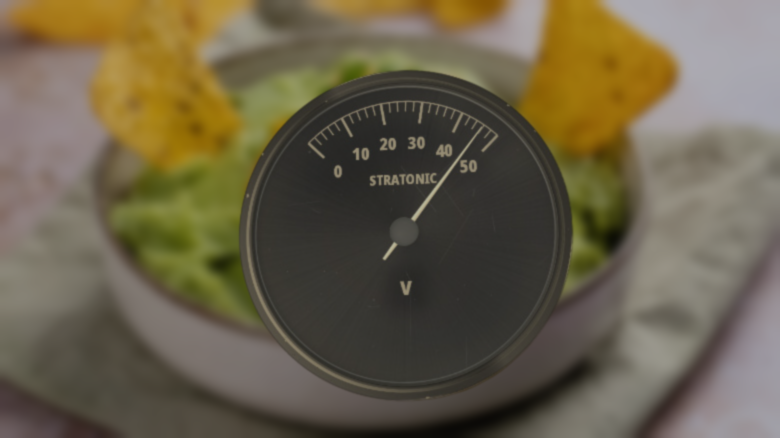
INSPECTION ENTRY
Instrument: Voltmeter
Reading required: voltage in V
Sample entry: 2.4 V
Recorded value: 46 V
